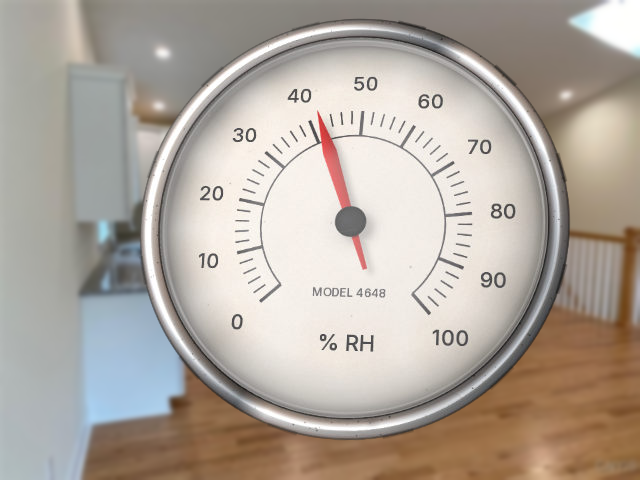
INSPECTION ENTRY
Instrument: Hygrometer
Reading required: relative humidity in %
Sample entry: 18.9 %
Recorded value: 42 %
